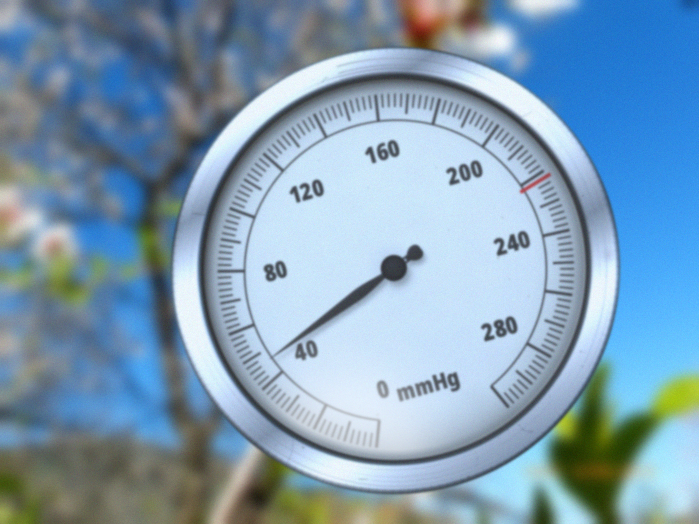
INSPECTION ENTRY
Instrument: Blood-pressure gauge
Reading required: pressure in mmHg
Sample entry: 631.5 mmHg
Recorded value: 46 mmHg
